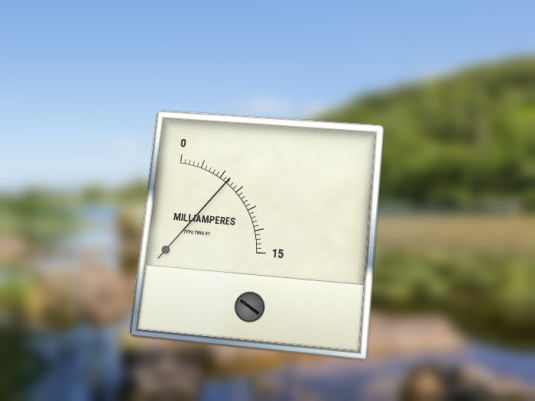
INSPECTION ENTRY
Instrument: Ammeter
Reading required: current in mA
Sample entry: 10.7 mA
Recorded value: 6 mA
